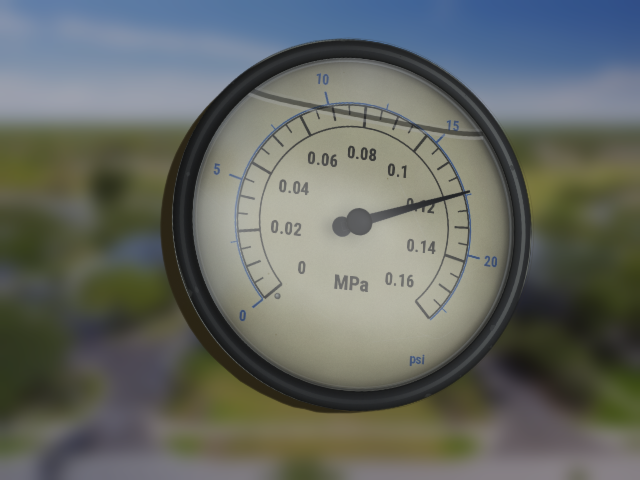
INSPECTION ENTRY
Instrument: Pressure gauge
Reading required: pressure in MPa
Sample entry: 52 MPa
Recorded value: 0.12 MPa
